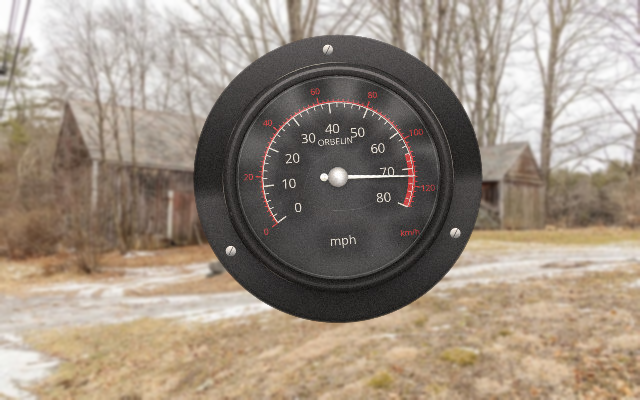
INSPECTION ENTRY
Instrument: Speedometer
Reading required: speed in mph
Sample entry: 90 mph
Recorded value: 72 mph
